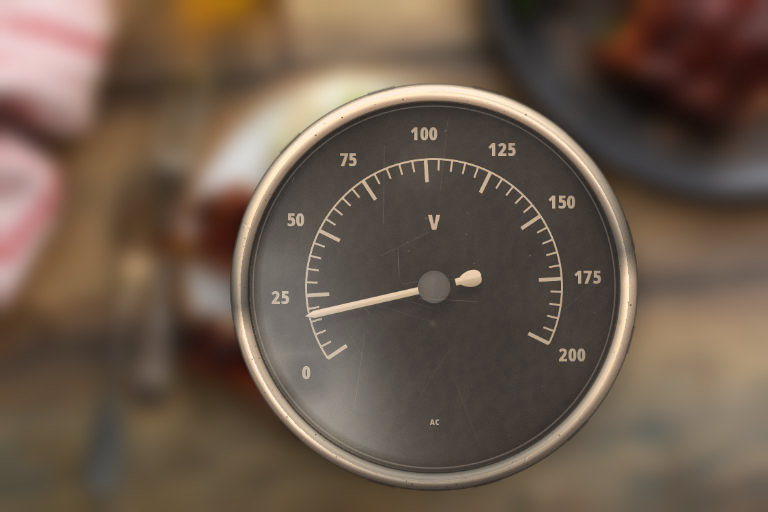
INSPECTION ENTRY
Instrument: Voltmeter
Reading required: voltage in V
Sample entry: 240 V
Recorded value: 17.5 V
